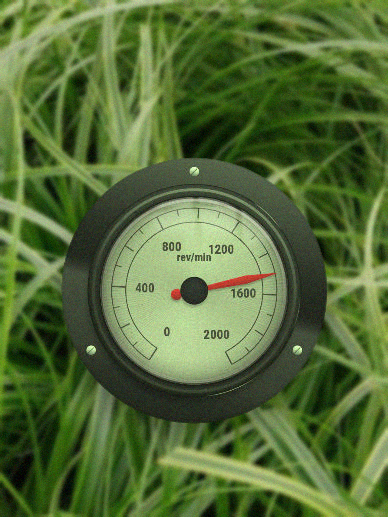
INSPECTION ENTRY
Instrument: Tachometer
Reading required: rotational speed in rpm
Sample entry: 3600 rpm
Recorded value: 1500 rpm
